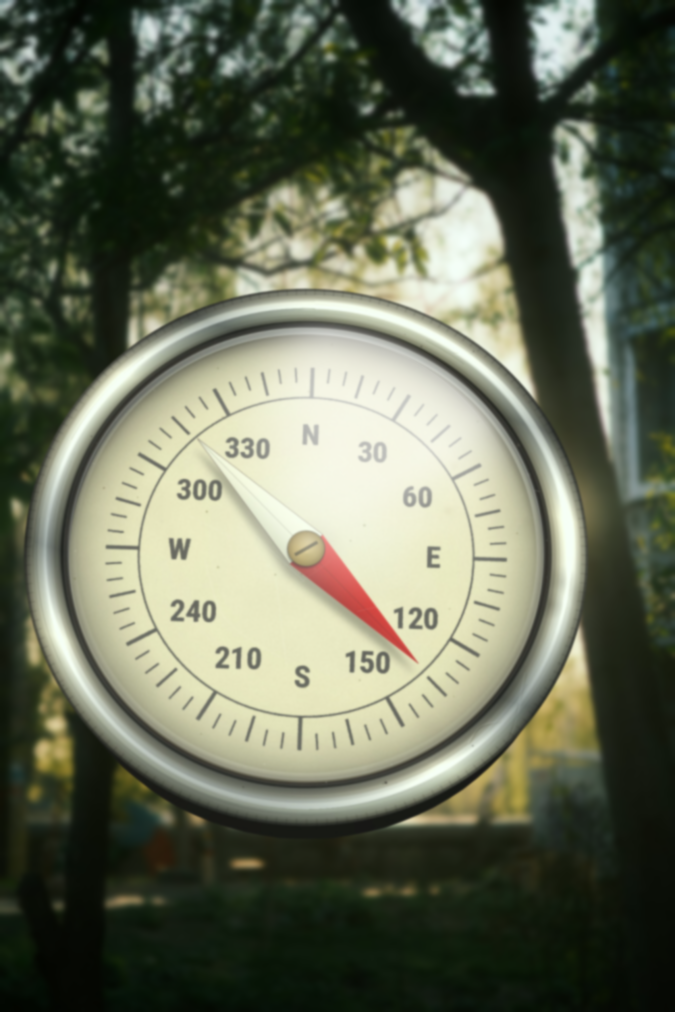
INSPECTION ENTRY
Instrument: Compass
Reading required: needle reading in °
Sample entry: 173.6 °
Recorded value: 135 °
